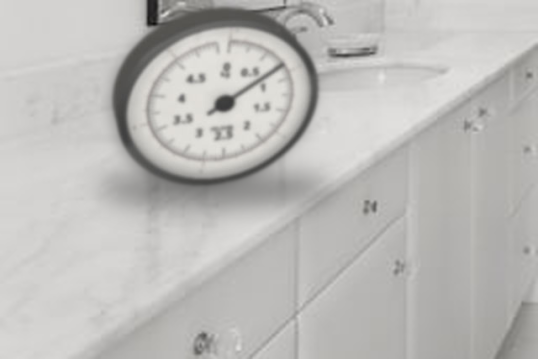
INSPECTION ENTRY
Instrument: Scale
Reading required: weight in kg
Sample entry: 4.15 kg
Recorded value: 0.75 kg
